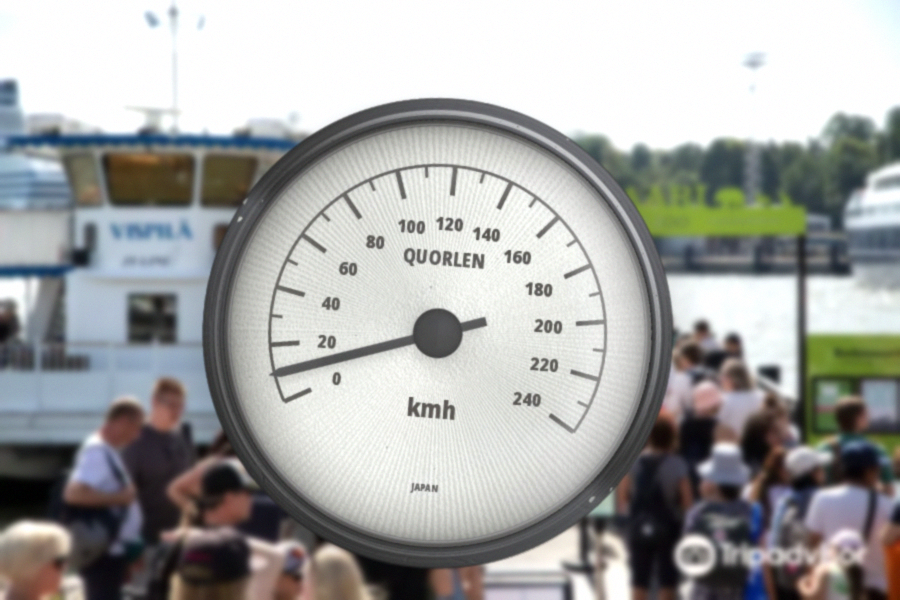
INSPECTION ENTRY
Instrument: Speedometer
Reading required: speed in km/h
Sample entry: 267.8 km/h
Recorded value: 10 km/h
